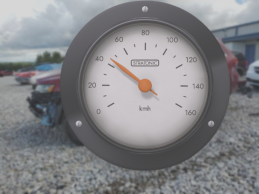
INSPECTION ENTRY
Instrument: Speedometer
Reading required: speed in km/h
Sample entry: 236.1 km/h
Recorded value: 45 km/h
